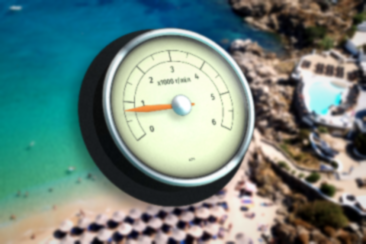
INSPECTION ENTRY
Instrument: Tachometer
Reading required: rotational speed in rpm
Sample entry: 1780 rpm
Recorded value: 750 rpm
